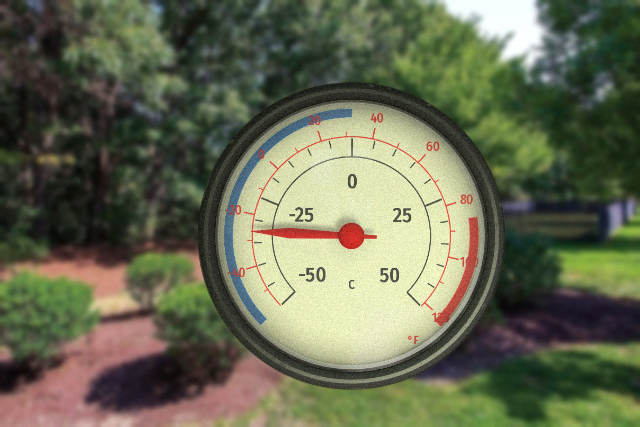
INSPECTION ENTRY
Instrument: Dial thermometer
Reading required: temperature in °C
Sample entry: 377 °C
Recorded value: -32.5 °C
